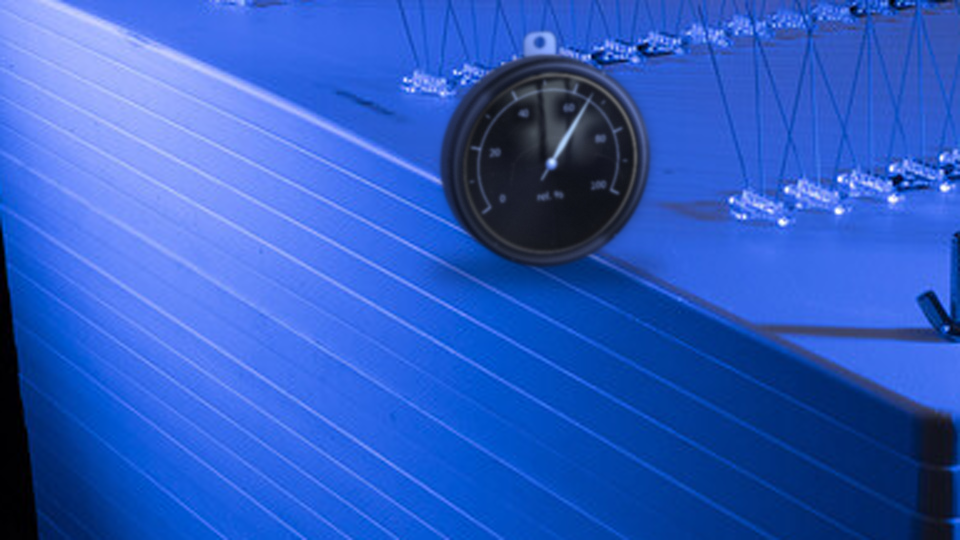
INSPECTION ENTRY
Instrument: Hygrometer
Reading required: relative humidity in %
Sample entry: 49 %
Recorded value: 65 %
